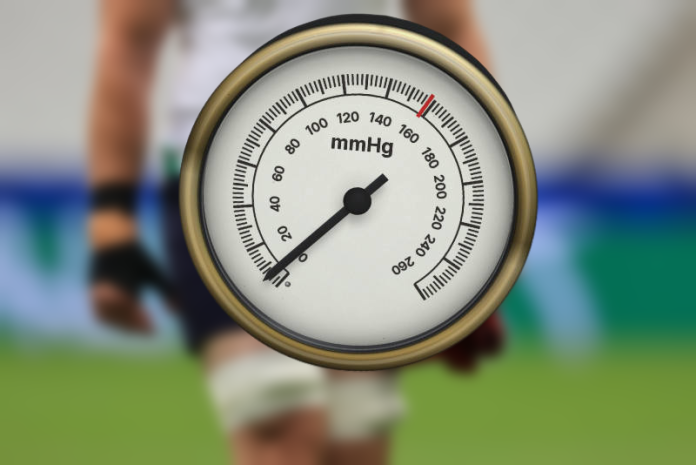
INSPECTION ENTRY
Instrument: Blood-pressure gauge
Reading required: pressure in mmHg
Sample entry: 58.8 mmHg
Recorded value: 6 mmHg
